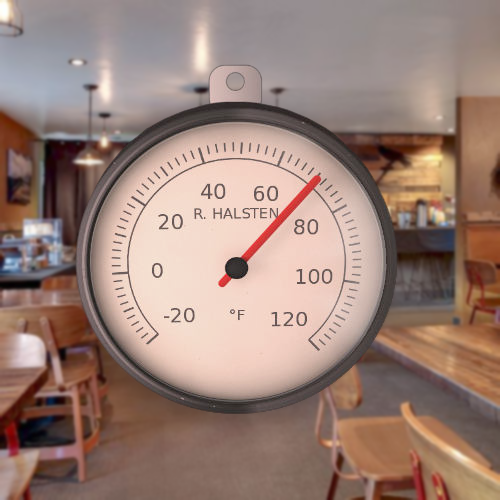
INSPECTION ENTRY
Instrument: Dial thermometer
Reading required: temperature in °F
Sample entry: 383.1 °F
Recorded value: 70 °F
